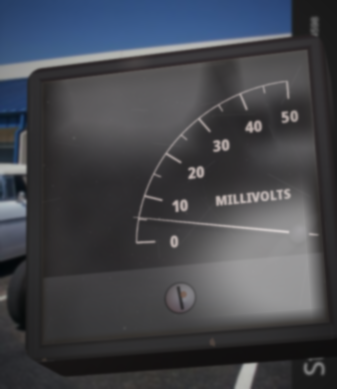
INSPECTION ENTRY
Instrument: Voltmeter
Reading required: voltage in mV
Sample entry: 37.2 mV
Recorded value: 5 mV
